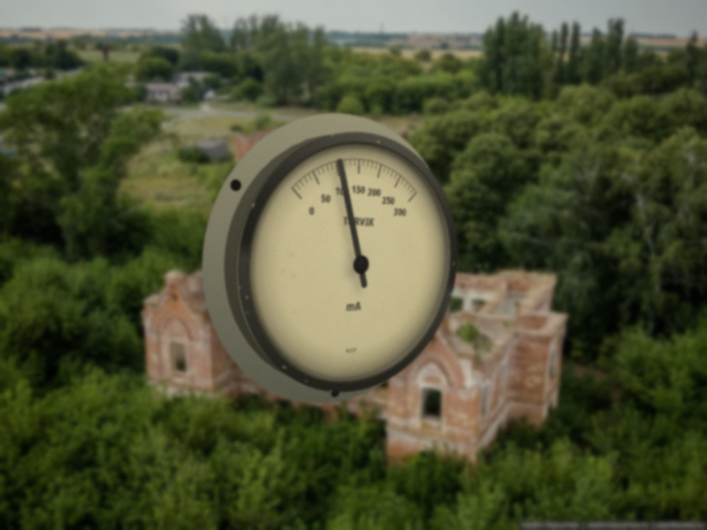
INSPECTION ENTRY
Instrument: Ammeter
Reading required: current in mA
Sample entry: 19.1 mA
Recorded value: 100 mA
